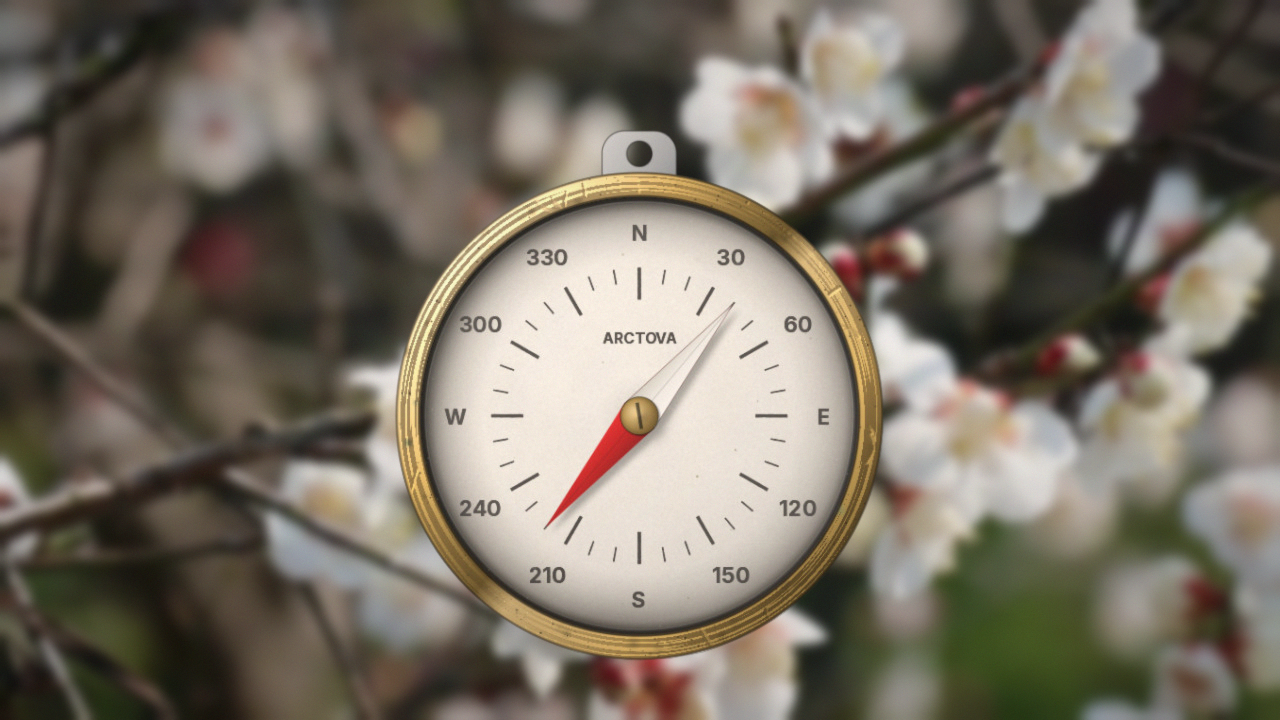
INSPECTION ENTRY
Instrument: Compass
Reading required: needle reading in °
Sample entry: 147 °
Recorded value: 220 °
